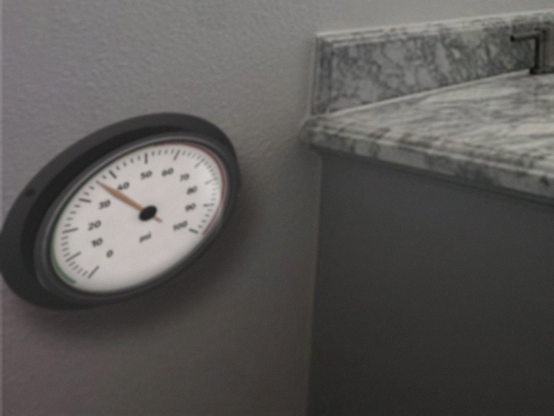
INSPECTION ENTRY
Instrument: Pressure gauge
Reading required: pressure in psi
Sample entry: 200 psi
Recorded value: 36 psi
